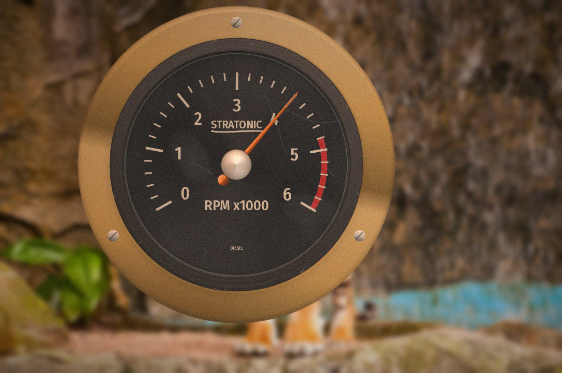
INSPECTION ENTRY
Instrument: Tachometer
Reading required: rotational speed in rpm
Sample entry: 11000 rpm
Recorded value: 4000 rpm
